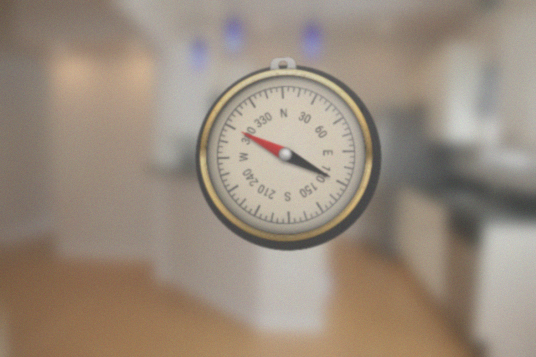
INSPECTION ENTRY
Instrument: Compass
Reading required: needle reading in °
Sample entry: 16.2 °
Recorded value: 300 °
